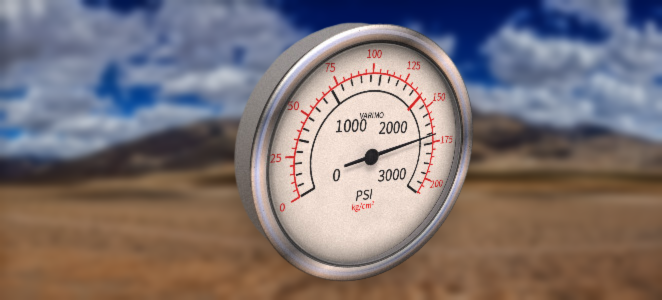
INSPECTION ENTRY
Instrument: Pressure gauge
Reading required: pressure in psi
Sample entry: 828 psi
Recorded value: 2400 psi
